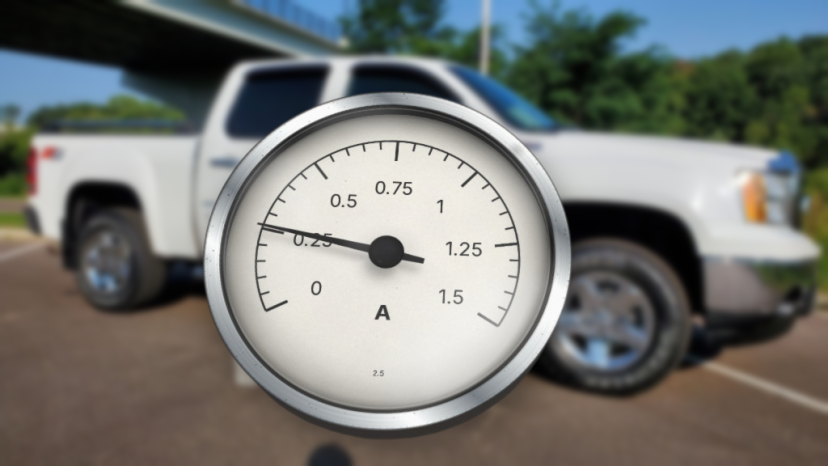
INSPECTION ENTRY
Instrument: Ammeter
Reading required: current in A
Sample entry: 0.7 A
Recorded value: 0.25 A
